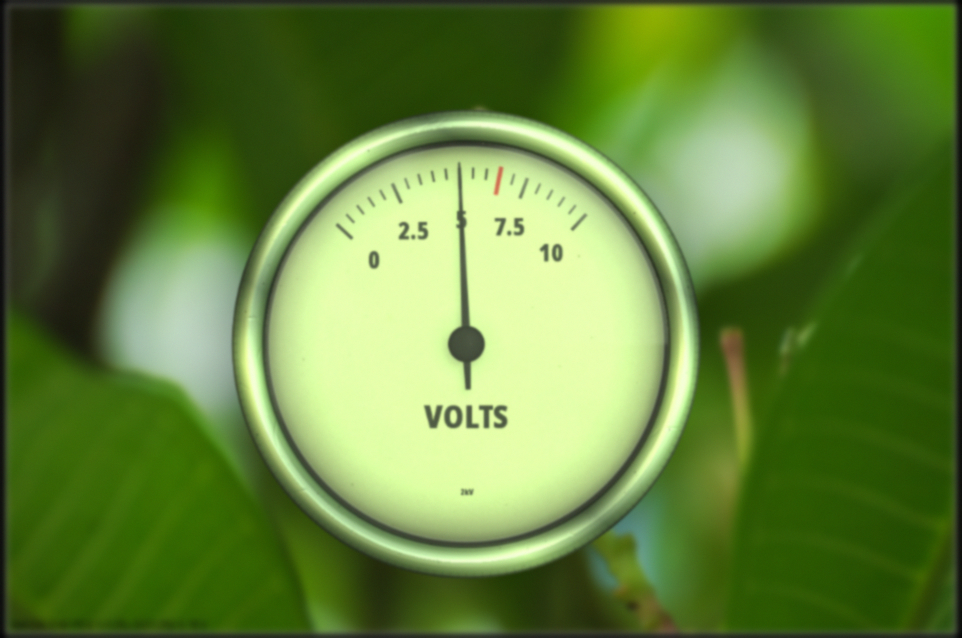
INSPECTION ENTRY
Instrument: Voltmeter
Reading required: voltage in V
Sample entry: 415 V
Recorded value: 5 V
